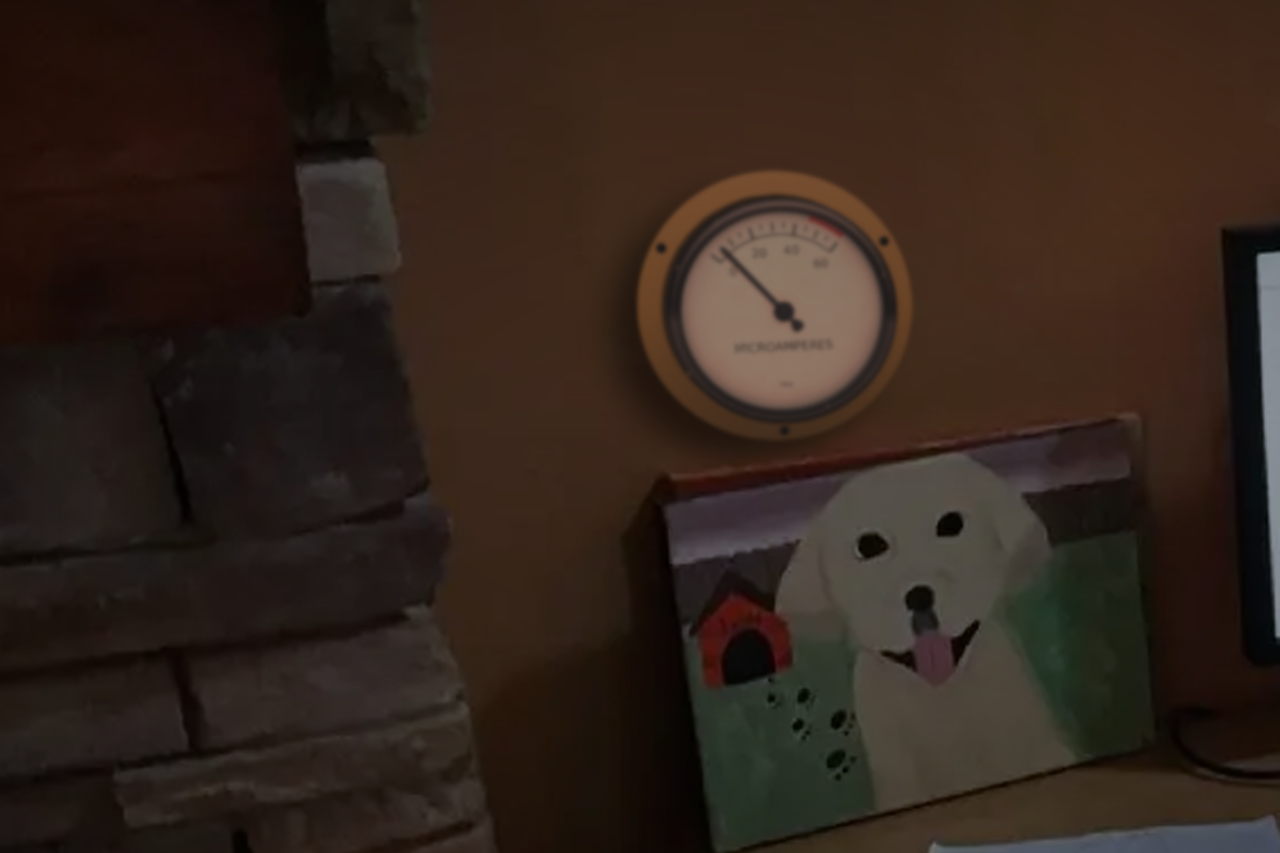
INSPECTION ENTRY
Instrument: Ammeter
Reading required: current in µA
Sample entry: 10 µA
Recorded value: 5 µA
